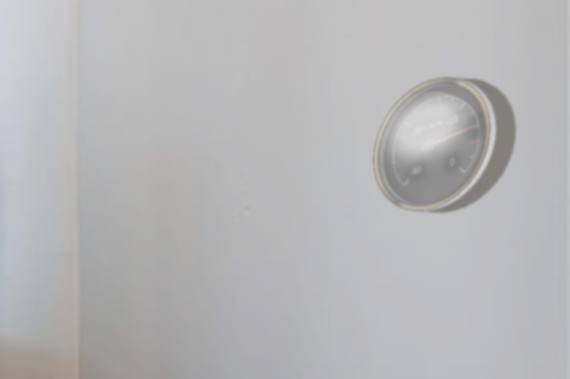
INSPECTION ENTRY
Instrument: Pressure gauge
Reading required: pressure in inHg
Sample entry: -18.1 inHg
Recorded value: -6 inHg
